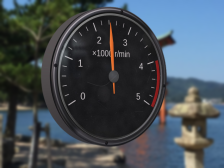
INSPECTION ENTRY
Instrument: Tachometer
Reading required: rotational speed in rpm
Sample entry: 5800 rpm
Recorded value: 2400 rpm
